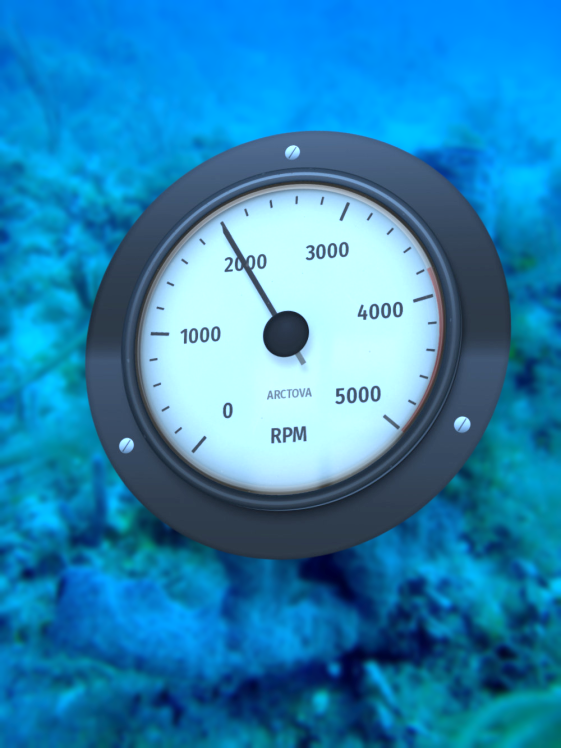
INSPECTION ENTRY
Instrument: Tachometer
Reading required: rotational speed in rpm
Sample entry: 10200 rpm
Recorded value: 2000 rpm
